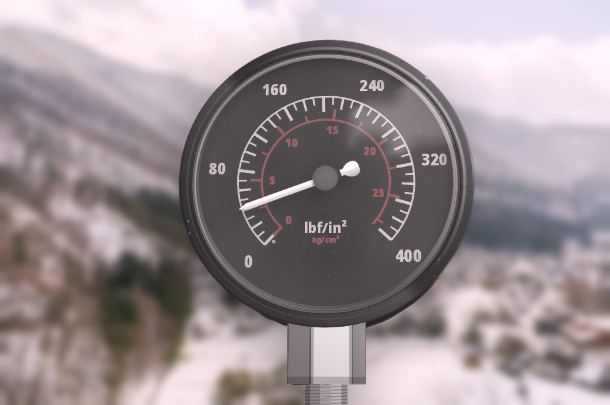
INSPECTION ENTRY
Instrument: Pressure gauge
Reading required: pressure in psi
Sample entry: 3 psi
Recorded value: 40 psi
